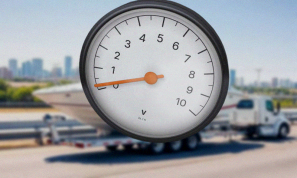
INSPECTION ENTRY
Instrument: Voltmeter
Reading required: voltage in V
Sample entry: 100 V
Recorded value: 0.25 V
